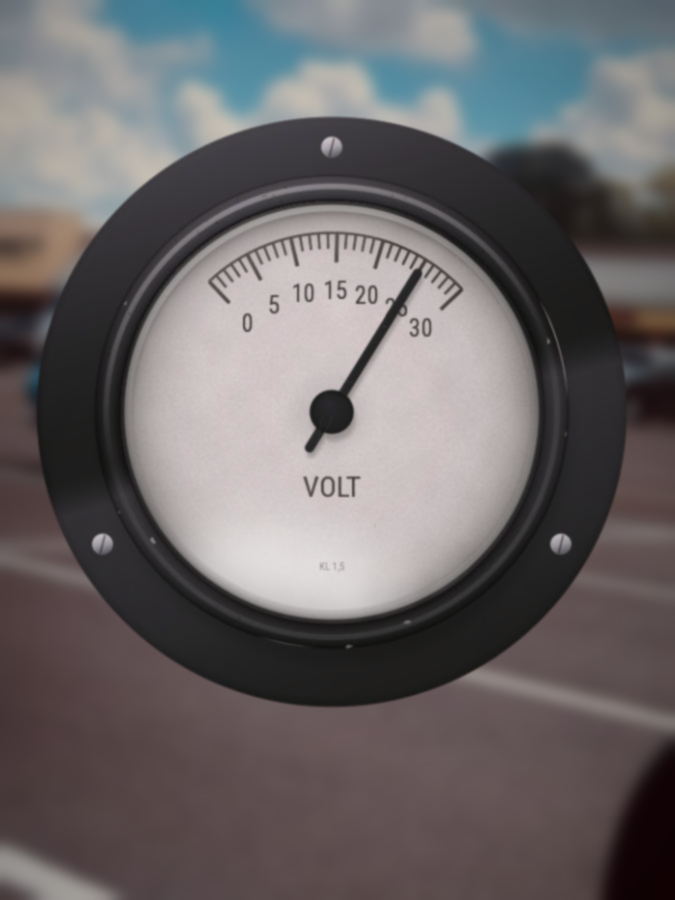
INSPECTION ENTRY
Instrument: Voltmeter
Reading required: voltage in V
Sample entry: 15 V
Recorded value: 25 V
